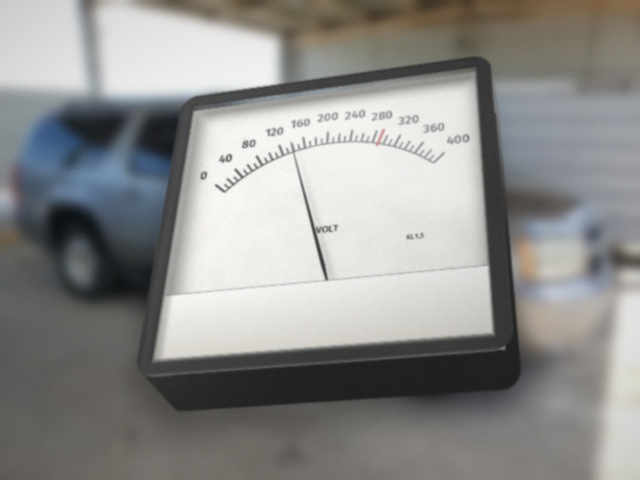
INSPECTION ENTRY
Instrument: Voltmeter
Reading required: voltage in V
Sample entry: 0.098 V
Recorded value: 140 V
